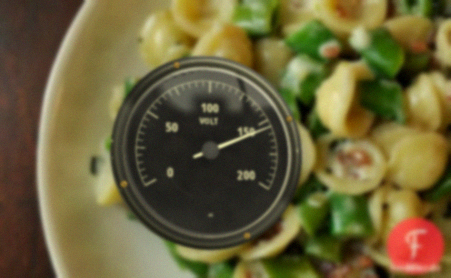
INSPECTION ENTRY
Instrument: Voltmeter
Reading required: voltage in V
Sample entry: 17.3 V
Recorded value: 155 V
